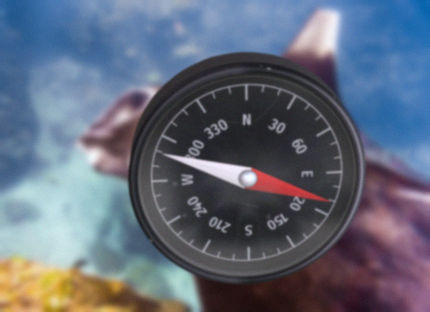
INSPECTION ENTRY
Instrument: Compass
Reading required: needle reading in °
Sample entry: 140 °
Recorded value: 110 °
